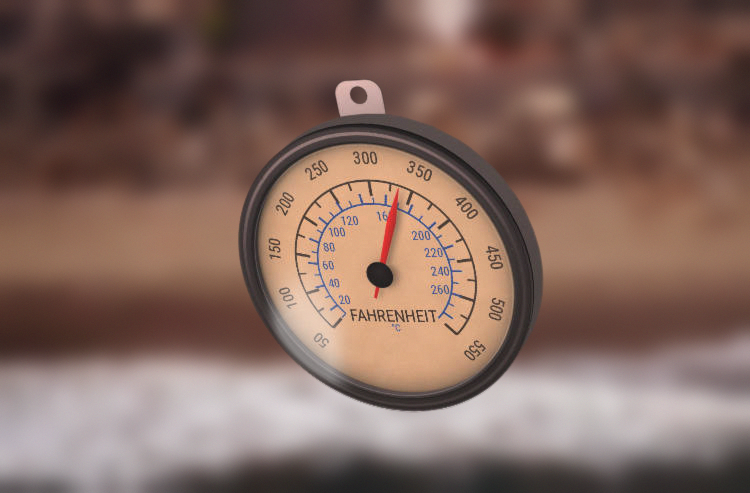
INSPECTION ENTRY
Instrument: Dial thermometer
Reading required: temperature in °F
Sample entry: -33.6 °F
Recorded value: 337.5 °F
